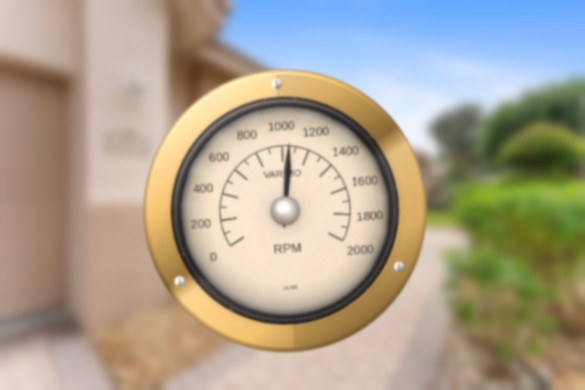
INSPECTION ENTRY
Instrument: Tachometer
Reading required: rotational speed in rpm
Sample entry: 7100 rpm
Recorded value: 1050 rpm
